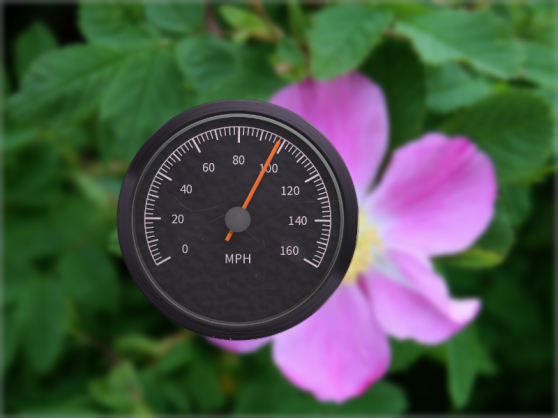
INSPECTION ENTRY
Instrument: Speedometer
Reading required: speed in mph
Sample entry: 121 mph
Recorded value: 98 mph
